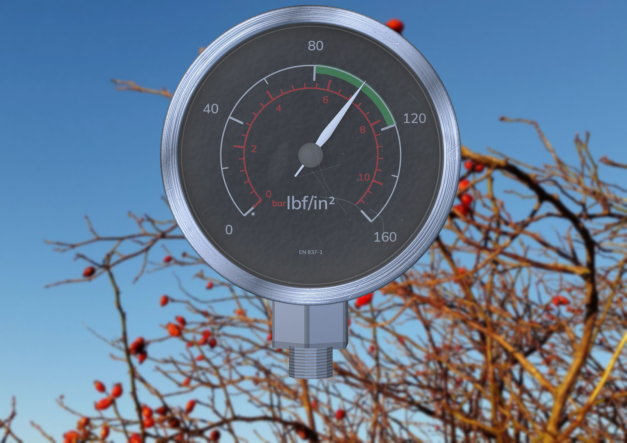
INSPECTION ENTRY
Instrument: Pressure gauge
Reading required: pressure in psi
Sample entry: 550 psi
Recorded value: 100 psi
